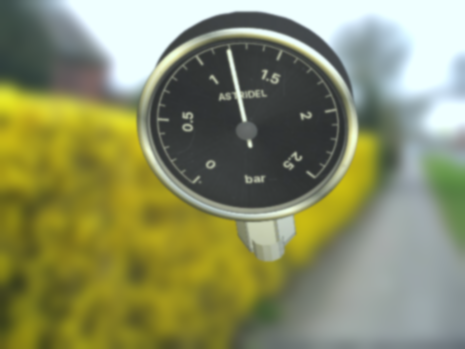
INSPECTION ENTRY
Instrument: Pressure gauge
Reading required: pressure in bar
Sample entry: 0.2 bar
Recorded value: 1.2 bar
